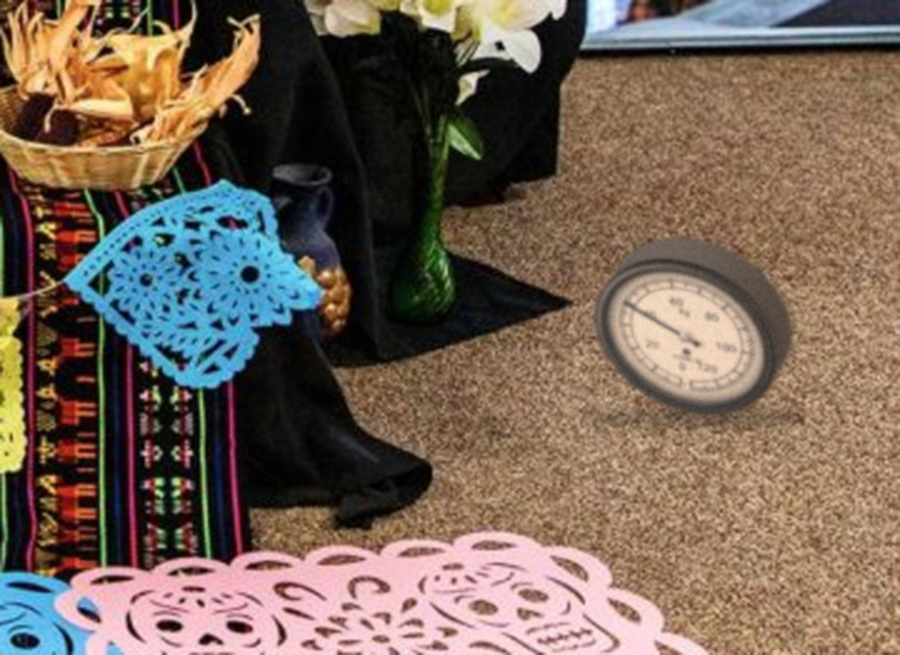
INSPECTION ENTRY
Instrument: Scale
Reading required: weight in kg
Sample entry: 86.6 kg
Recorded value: 40 kg
